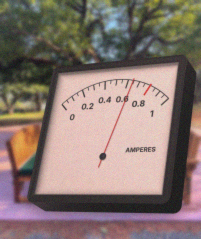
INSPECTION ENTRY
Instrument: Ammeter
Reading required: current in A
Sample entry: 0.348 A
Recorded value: 0.65 A
